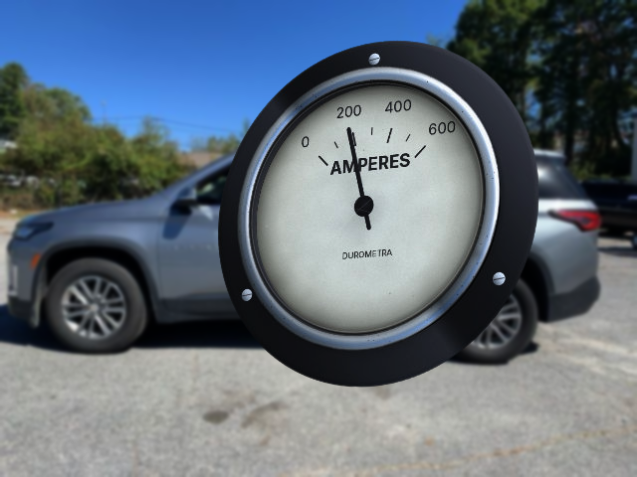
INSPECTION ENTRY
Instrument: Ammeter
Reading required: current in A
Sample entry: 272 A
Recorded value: 200 A
